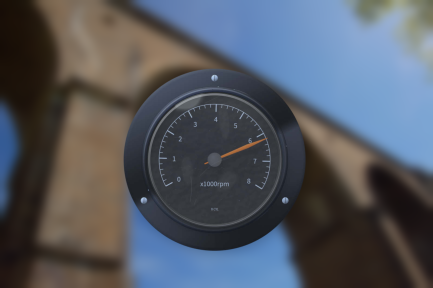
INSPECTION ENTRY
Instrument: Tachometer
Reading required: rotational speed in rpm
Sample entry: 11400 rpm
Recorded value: 6200 rpm
